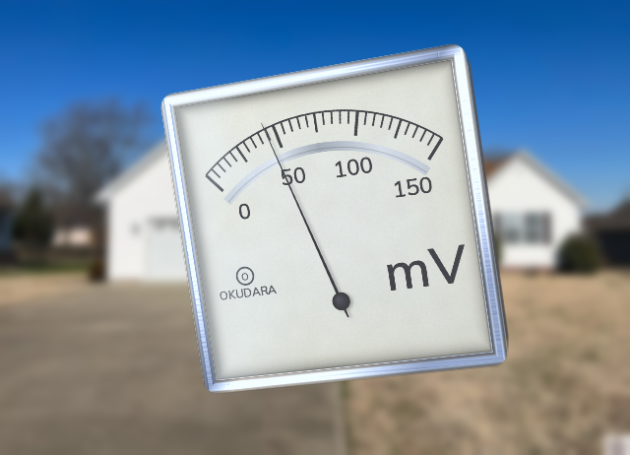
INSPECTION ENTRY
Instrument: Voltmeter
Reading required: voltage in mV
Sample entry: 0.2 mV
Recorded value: 45 mV
